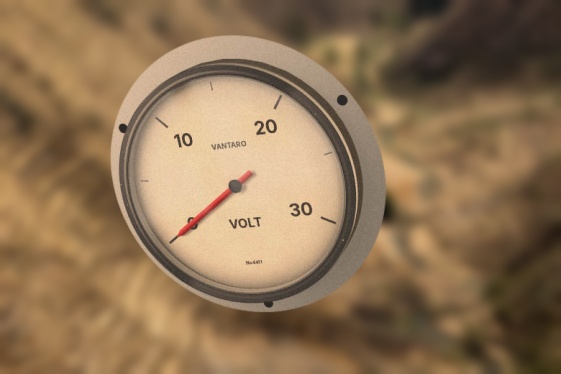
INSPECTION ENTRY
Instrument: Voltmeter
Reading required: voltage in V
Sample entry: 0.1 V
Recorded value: 0 V
